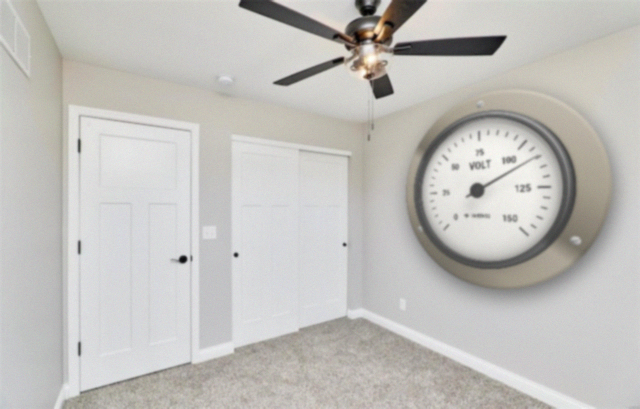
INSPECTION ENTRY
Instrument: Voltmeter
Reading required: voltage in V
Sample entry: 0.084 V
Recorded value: 110 V
